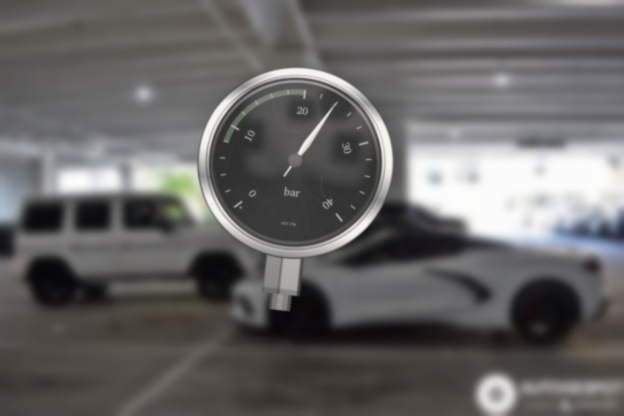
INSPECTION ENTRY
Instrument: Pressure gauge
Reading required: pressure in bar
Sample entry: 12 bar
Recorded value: 24 bar
